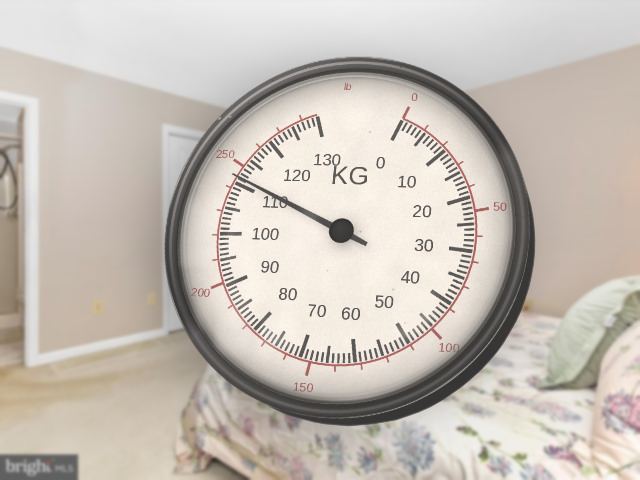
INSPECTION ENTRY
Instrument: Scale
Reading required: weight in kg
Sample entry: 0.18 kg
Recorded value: 111 kg
